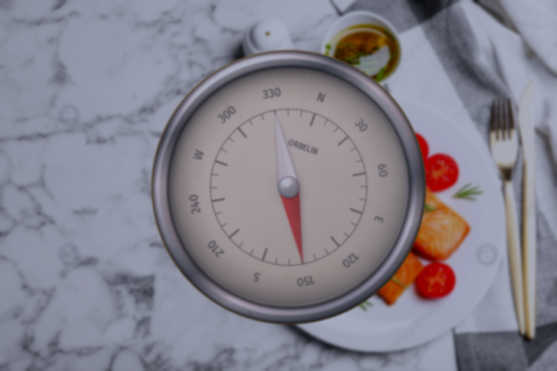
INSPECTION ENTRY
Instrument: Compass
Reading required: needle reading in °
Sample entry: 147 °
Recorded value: 150 °
